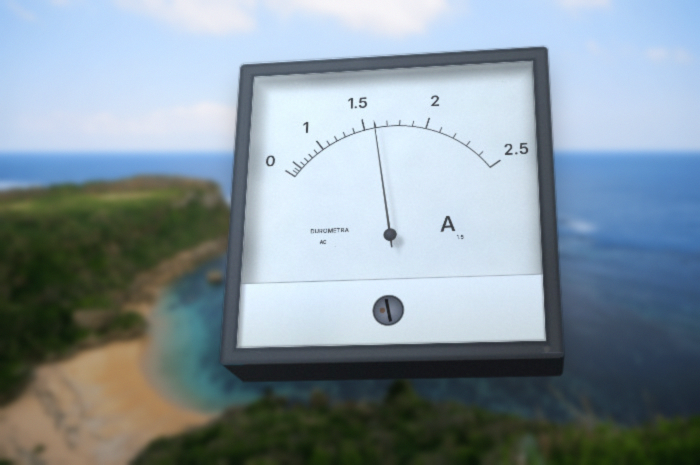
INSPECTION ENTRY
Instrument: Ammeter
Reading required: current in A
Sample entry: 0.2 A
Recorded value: 1.6 A
